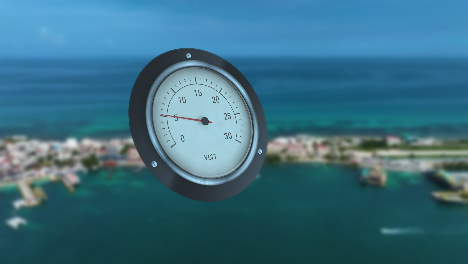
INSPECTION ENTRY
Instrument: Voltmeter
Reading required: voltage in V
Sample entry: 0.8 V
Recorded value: 5 V
